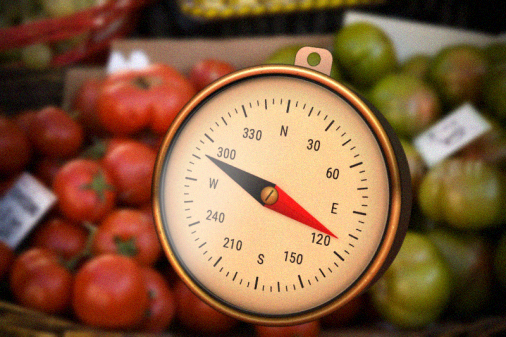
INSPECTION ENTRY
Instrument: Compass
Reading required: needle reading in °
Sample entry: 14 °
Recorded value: 110 °
